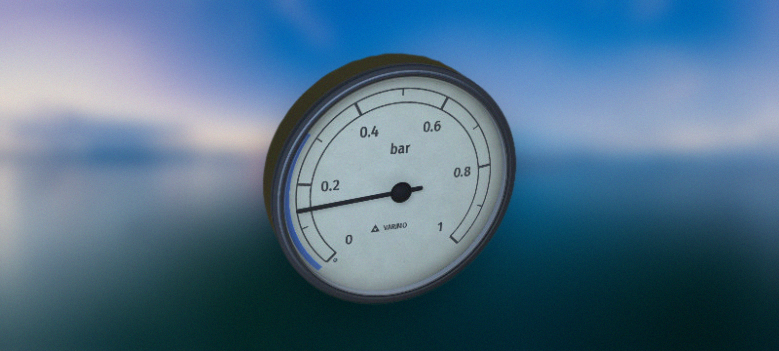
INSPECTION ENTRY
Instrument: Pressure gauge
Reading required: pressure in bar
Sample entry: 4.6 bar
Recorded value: 0.15 bar
